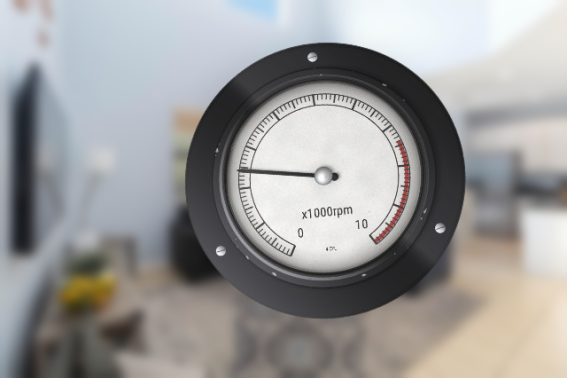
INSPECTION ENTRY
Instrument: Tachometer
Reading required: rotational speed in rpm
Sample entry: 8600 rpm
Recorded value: 2400 rpm
